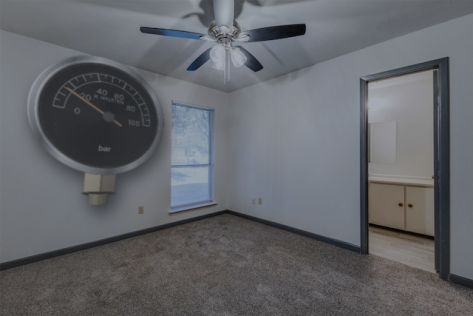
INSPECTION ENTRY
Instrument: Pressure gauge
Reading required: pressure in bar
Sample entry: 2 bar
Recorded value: 15 bar
